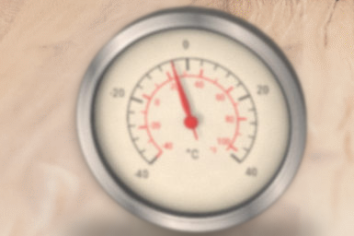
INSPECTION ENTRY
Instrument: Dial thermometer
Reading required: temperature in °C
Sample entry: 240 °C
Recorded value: -4 °C
